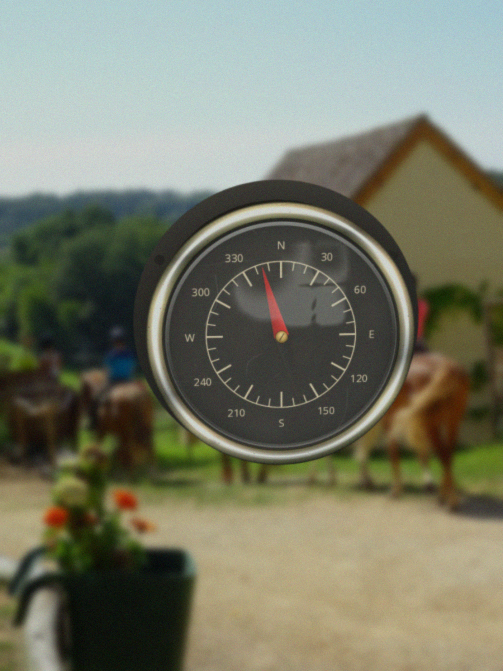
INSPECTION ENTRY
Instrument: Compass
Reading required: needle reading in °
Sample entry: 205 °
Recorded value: 345 °
